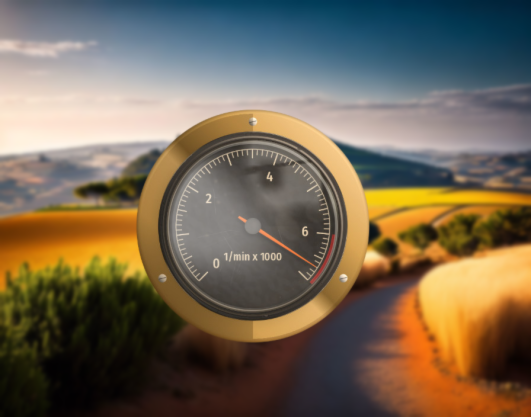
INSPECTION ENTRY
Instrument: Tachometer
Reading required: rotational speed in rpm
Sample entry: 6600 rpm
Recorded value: 6700 rpm
